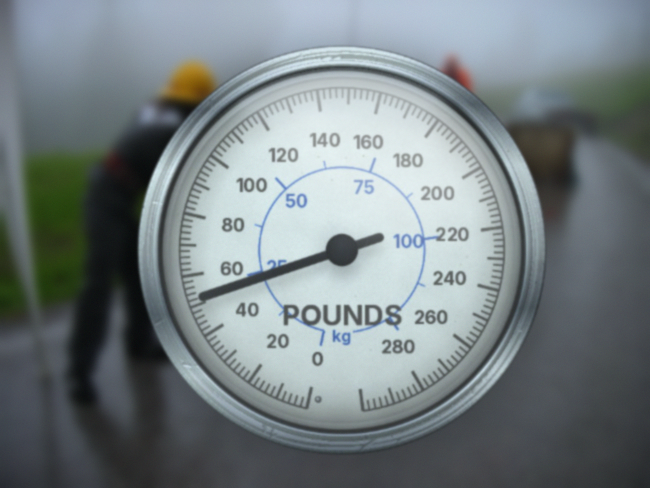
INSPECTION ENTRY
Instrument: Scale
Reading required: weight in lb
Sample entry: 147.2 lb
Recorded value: 52 lb
